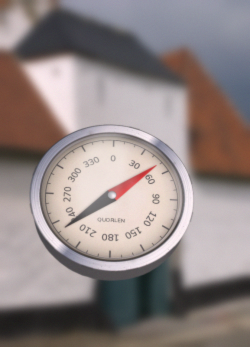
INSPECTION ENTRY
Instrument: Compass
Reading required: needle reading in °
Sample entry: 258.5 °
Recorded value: 50 °
